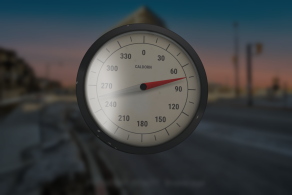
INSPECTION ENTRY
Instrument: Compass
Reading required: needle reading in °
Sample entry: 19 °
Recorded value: 75 °
